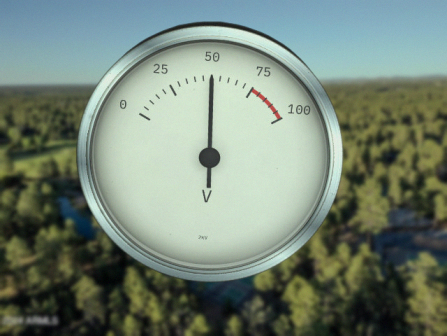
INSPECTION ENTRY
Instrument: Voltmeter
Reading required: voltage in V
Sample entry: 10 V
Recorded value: 50 V
